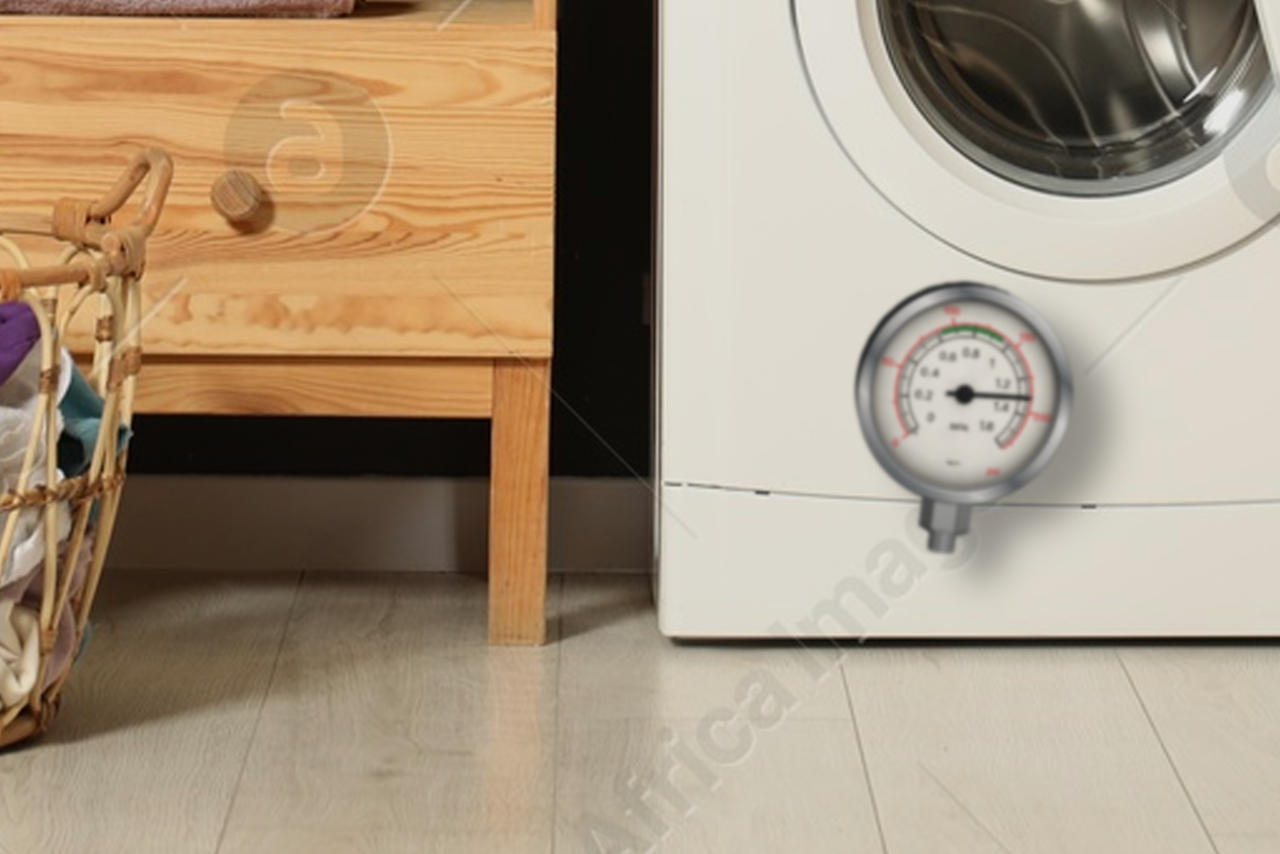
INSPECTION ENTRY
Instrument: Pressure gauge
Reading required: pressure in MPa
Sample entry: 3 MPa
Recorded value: 1.3 MPa
